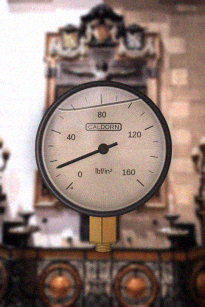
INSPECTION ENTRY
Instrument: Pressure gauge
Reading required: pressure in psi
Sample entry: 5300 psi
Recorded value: 15 psi
